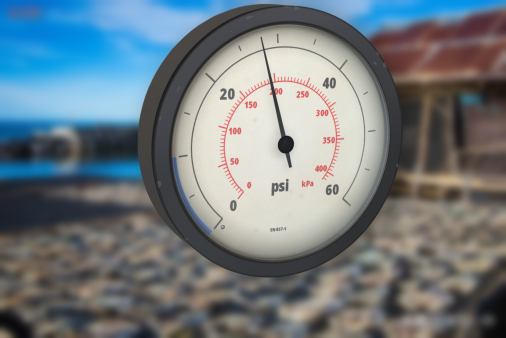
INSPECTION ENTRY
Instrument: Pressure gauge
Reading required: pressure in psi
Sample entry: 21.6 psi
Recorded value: 27.5 psi
